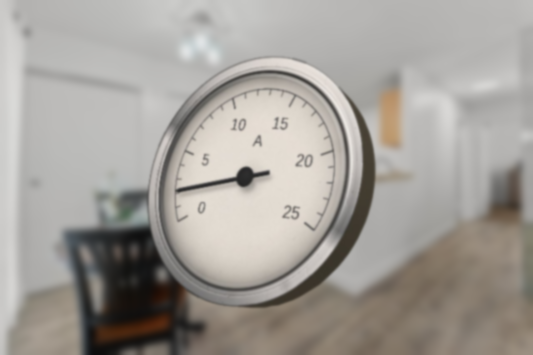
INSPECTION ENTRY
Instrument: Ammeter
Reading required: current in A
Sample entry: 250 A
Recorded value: 2 A
